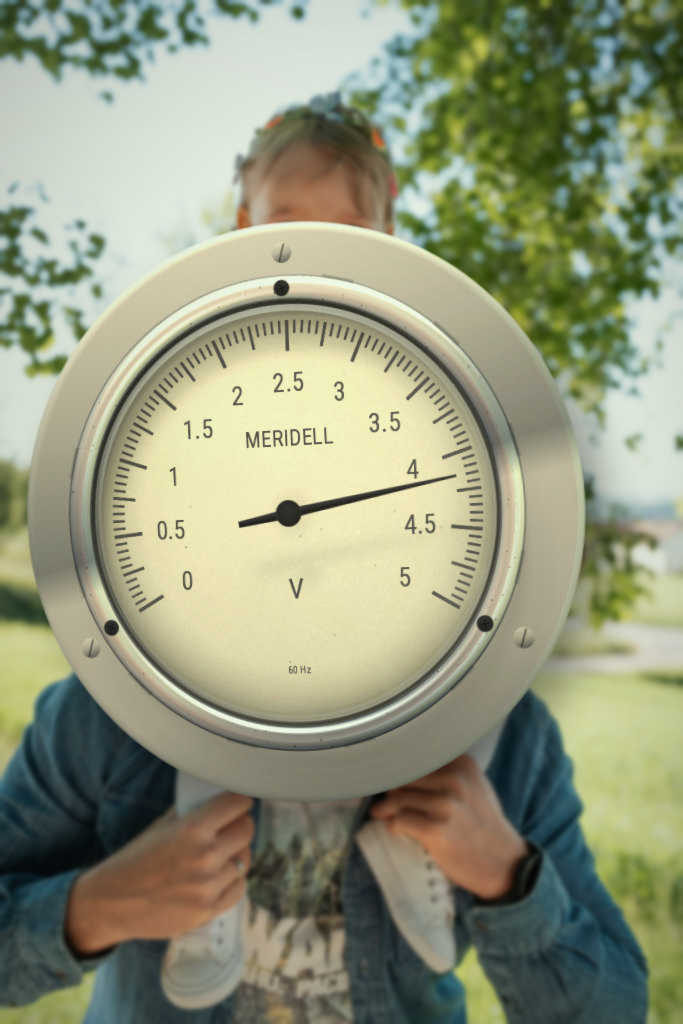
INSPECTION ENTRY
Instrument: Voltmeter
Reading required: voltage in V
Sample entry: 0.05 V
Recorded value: 4.15 V
